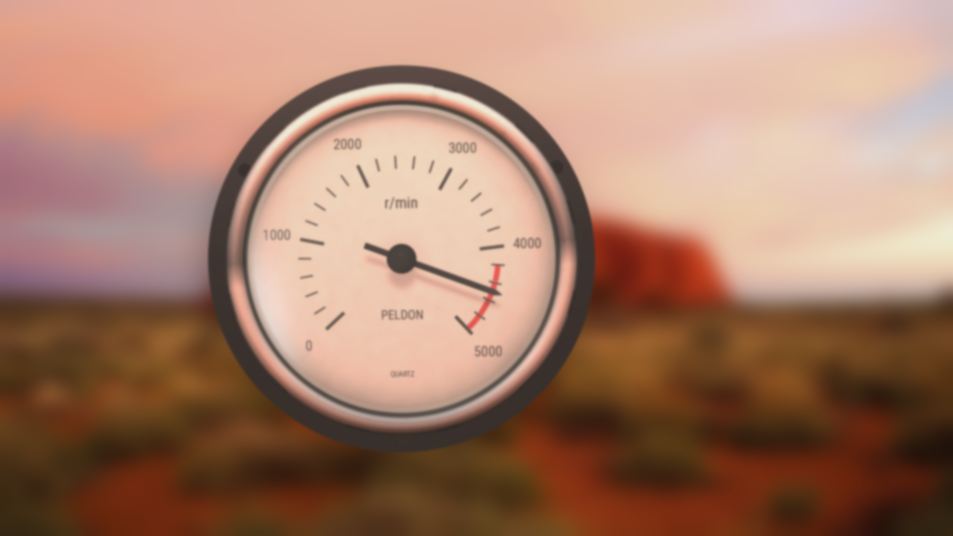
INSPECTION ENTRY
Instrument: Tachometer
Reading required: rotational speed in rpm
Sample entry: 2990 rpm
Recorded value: 4500 rpm
